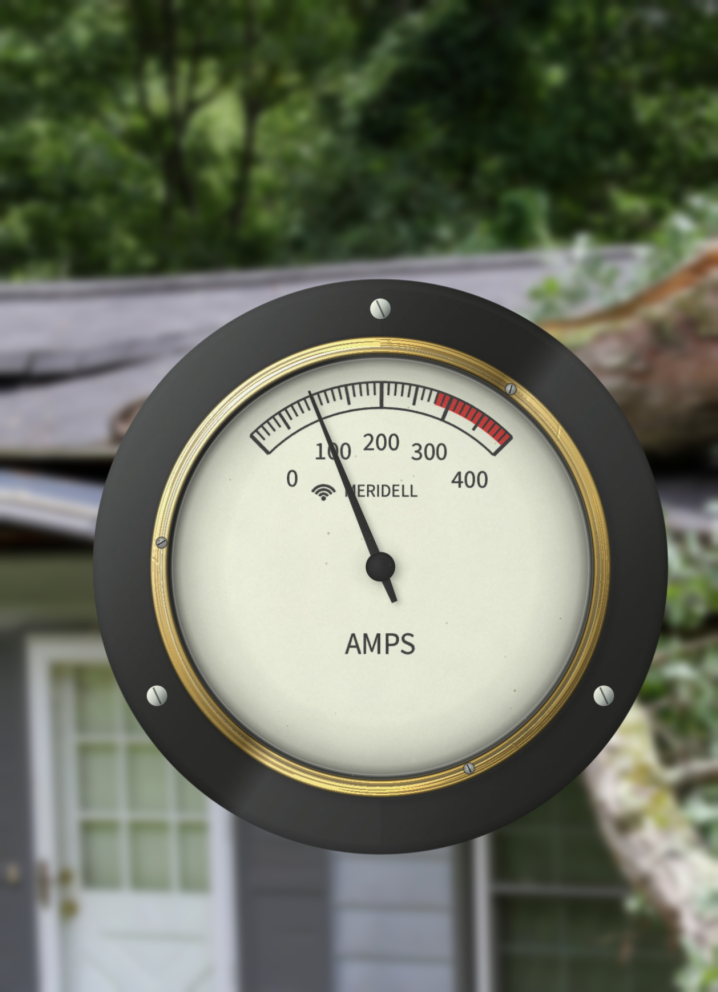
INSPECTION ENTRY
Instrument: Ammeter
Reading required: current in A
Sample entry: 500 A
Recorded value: 100 A
